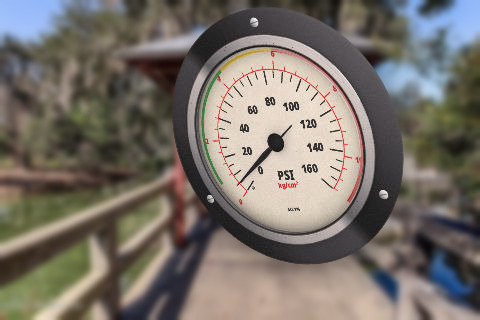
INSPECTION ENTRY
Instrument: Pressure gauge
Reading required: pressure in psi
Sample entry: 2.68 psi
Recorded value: 5 psi
